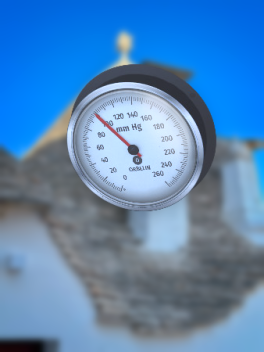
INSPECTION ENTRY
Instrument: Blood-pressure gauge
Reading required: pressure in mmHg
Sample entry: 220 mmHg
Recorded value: 100 mmHg
